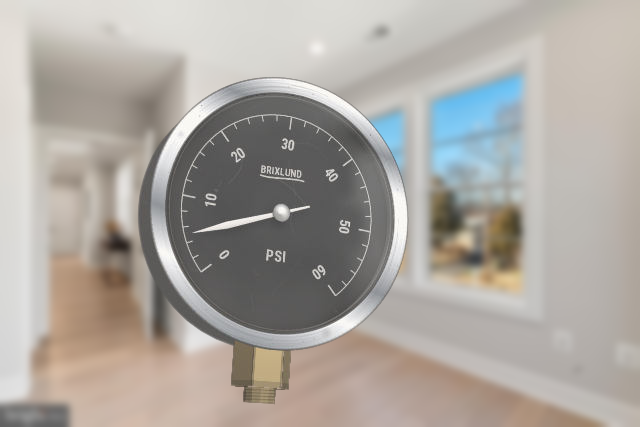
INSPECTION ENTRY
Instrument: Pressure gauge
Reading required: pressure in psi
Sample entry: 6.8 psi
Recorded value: 5 psi
